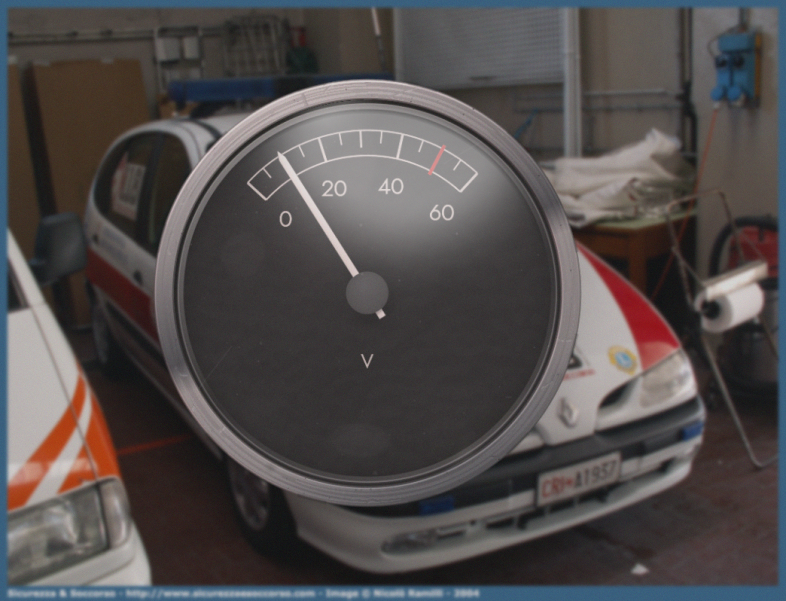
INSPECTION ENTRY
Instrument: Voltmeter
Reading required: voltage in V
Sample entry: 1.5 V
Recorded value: 10 V
